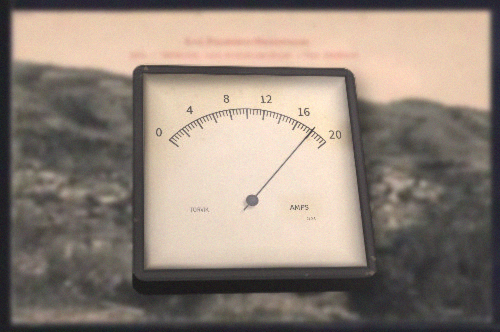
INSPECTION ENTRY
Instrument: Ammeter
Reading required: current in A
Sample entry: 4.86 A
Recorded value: 18 A
